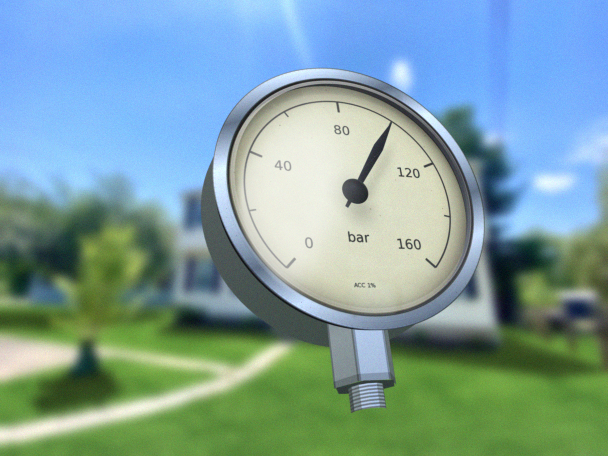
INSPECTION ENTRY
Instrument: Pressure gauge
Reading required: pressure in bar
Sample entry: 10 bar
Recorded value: 100 bar
